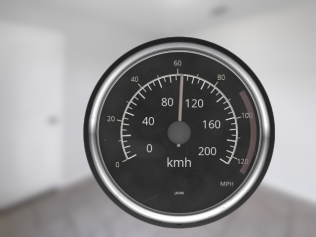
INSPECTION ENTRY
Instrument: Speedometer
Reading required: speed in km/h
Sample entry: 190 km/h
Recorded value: 100 km/h
